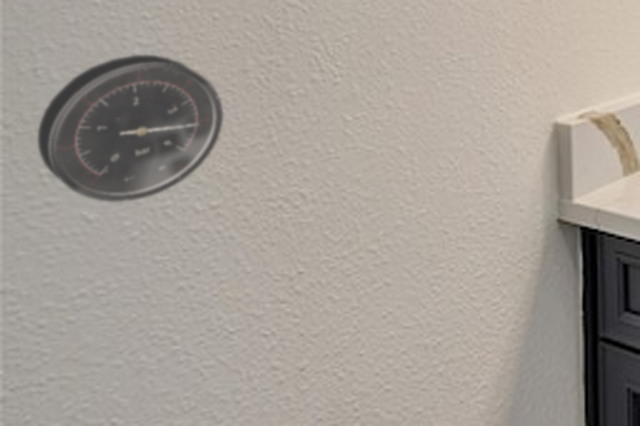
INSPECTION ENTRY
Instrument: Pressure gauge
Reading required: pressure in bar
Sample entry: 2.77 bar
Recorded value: 3.5 bar
